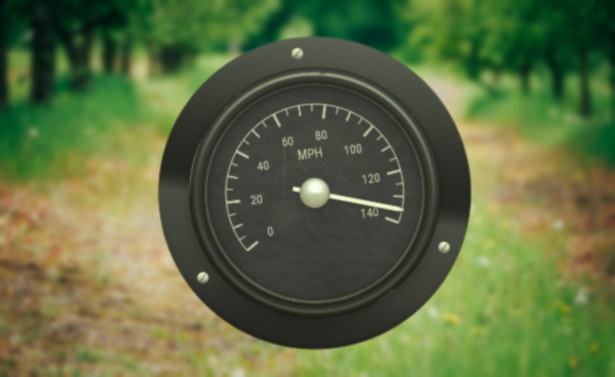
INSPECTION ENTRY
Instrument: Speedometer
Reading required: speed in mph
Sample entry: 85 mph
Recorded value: 135 mph
